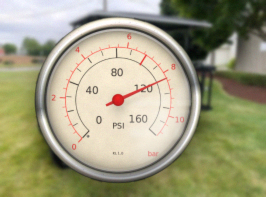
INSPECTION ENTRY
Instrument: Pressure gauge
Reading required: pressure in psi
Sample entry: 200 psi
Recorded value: 120 psi
